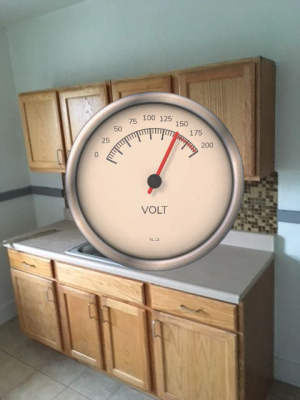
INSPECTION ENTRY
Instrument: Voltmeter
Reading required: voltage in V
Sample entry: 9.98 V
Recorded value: 150 V
